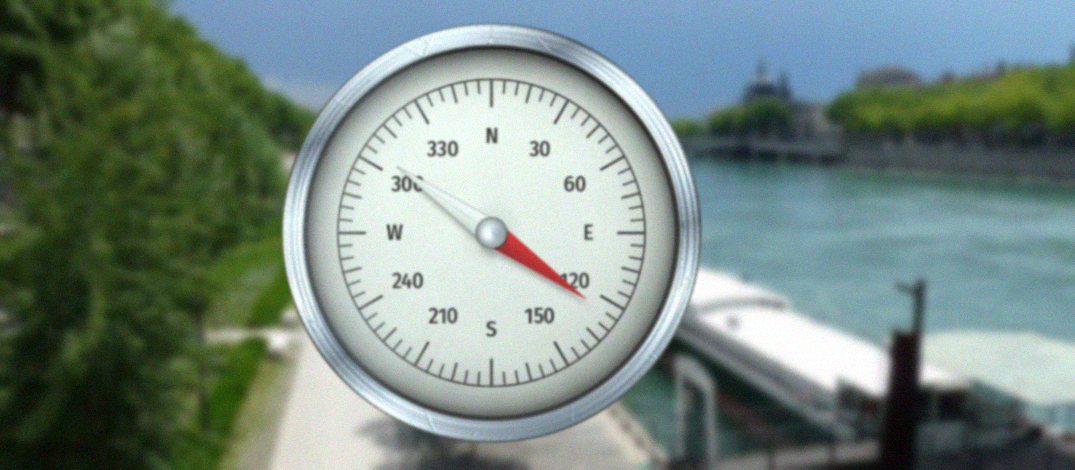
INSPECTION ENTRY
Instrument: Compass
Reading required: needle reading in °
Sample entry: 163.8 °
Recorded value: 125 °
